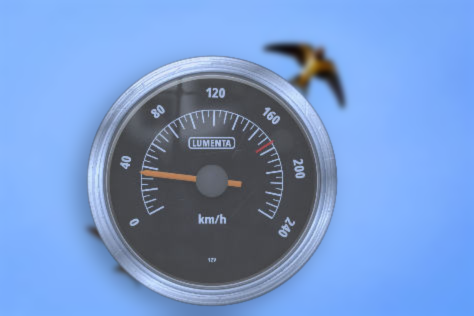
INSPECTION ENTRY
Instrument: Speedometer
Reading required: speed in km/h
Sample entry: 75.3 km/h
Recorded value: 35 km/h
